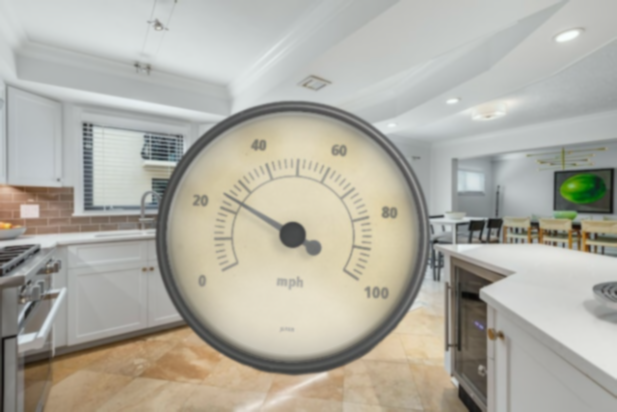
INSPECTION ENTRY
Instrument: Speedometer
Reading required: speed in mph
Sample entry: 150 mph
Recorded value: 24 mph
